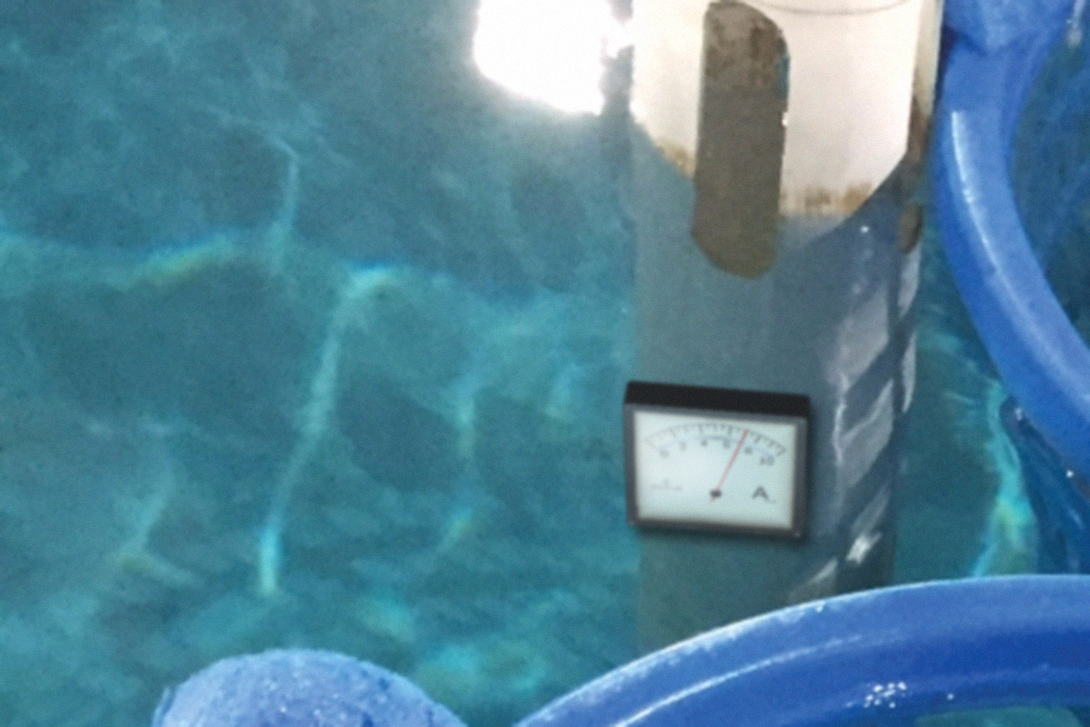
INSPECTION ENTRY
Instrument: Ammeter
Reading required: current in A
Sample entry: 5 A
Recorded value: 7 A
